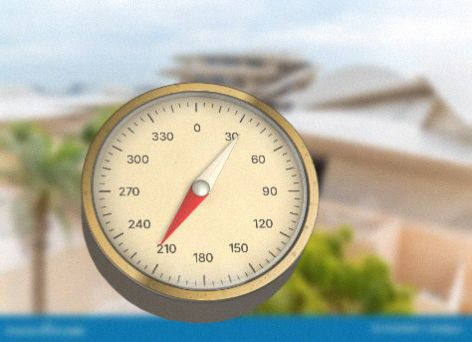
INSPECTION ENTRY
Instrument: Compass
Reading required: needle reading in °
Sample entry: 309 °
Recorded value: 215 °
